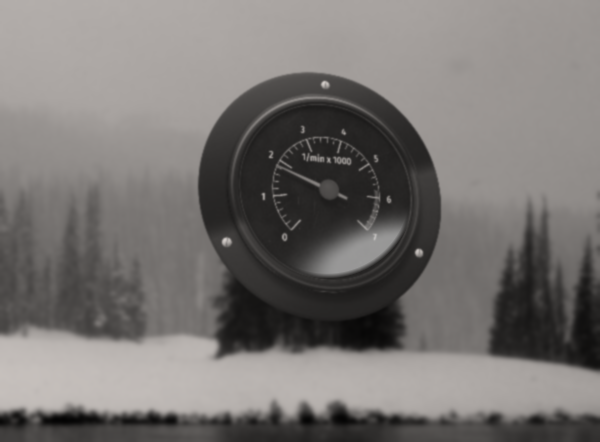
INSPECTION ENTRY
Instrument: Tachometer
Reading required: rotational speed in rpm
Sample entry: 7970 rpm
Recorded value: 1800 rpm
